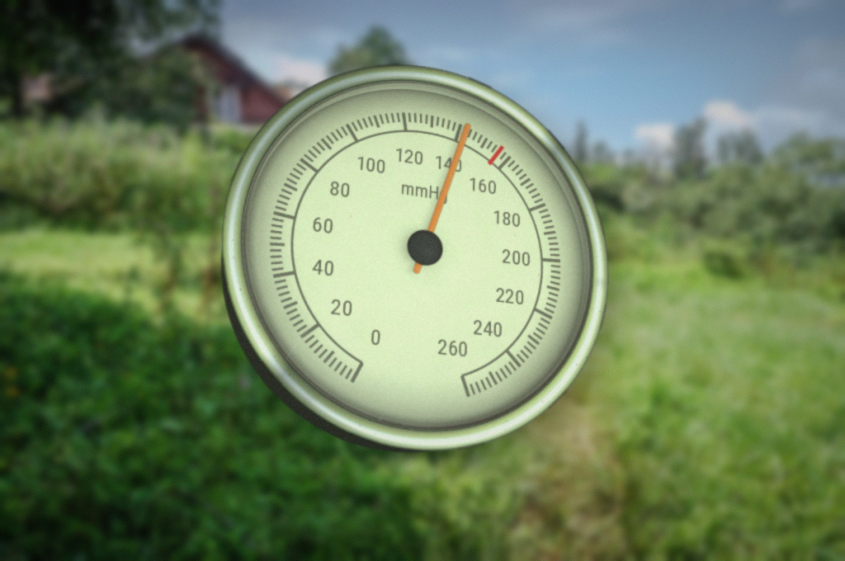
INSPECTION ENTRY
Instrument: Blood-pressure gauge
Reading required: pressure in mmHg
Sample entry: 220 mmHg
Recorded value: 142 mmHg
